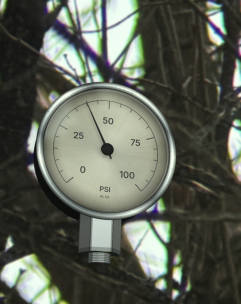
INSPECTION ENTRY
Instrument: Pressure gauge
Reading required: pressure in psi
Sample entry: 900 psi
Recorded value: 40 psi
